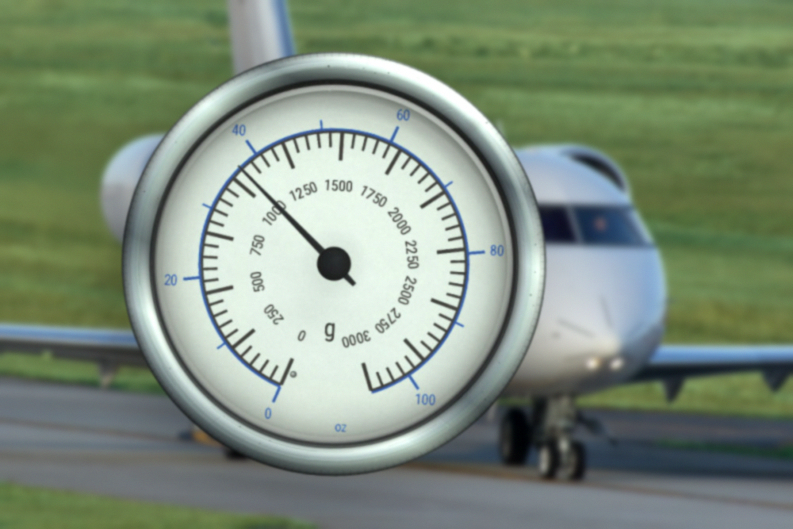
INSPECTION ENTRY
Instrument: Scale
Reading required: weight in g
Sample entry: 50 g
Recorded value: 1050 g
